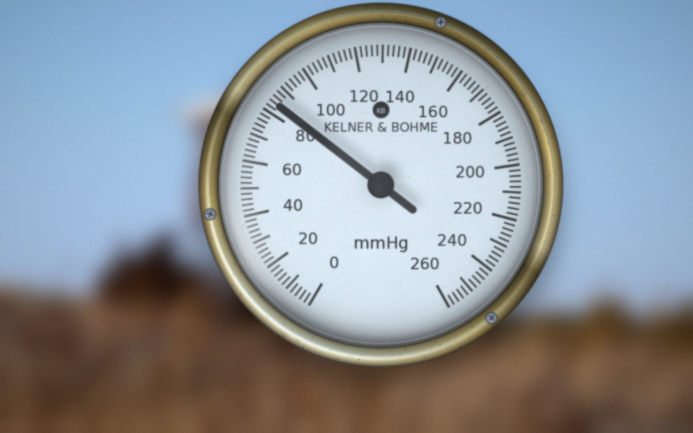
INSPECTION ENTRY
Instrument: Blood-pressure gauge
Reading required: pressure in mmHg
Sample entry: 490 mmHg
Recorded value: 84 mmHg
